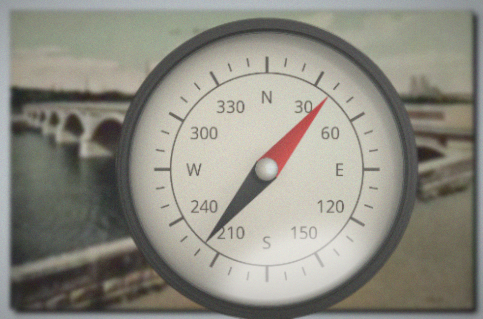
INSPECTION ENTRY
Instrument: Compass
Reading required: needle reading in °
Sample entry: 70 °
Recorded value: 40 °
